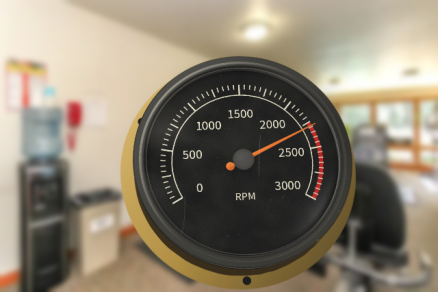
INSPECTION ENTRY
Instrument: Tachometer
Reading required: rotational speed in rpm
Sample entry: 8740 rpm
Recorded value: 2300 rpm
